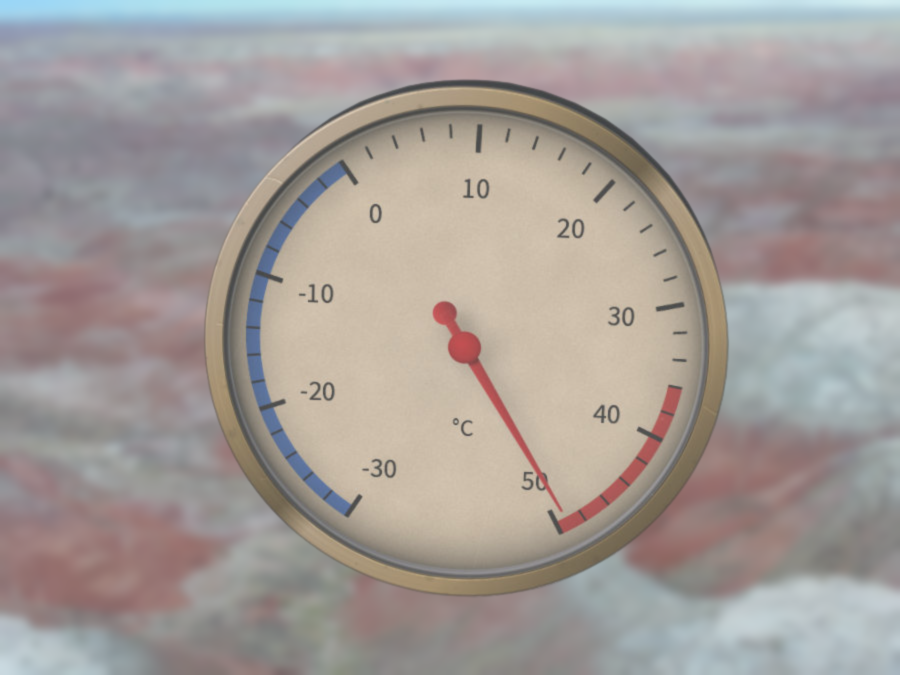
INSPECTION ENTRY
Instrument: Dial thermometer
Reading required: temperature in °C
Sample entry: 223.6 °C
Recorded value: 49 °C
